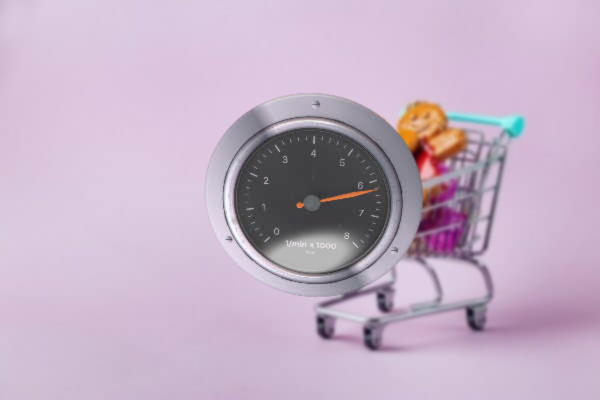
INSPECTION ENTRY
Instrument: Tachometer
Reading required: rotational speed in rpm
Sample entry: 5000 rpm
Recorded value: 6200 rpm
